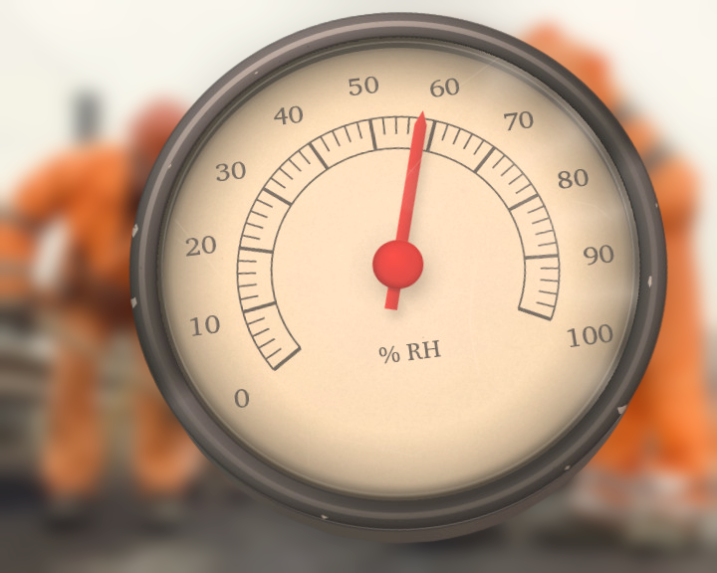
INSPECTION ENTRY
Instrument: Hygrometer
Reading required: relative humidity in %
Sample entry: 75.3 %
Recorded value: 58 %
